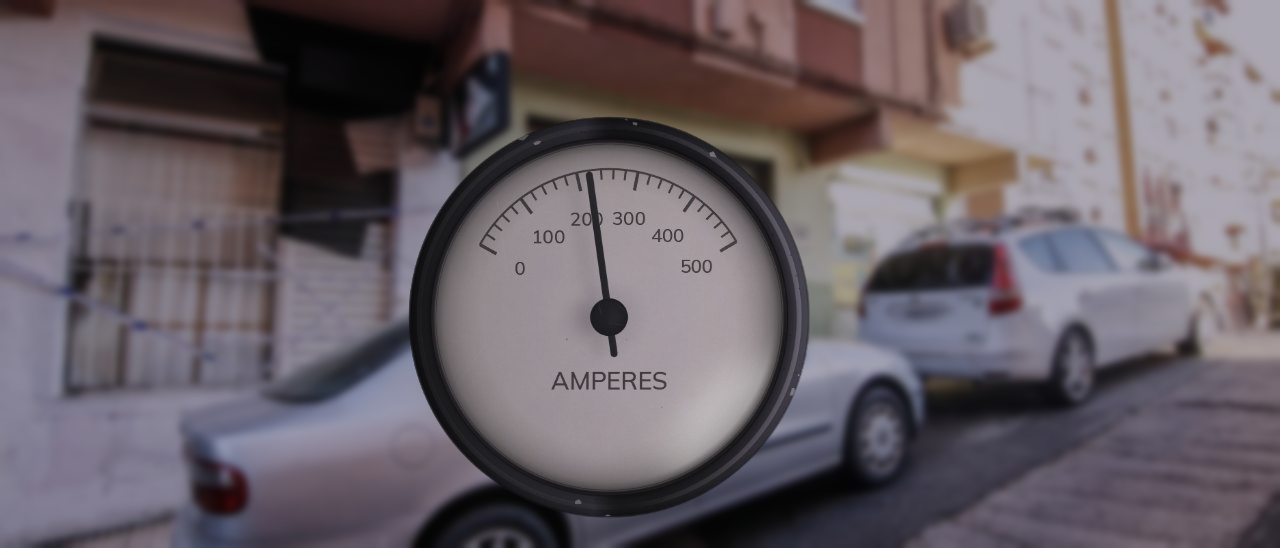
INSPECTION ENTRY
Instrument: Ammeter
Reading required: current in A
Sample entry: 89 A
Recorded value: 220 A
